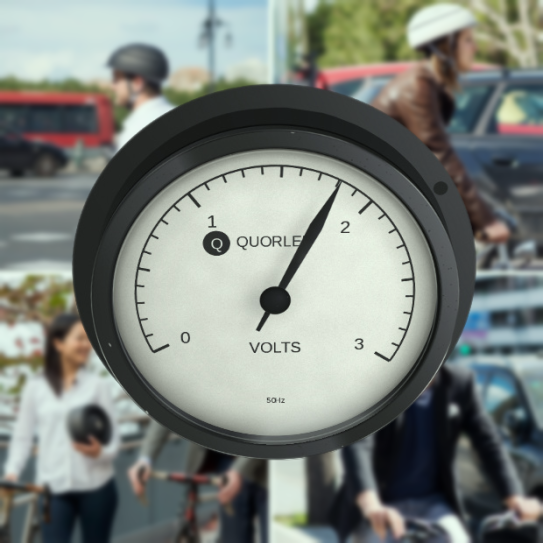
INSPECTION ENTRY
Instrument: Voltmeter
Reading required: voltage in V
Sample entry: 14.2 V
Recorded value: 1.8 V
